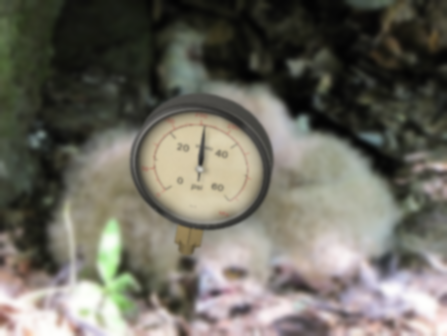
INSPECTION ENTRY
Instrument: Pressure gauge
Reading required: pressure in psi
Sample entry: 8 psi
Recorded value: 30 psi
